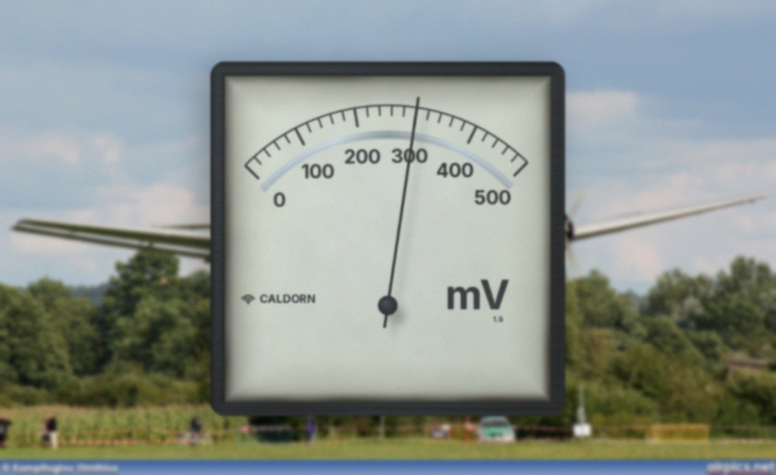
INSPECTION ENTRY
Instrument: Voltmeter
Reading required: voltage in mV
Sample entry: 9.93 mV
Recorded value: 300 mV
